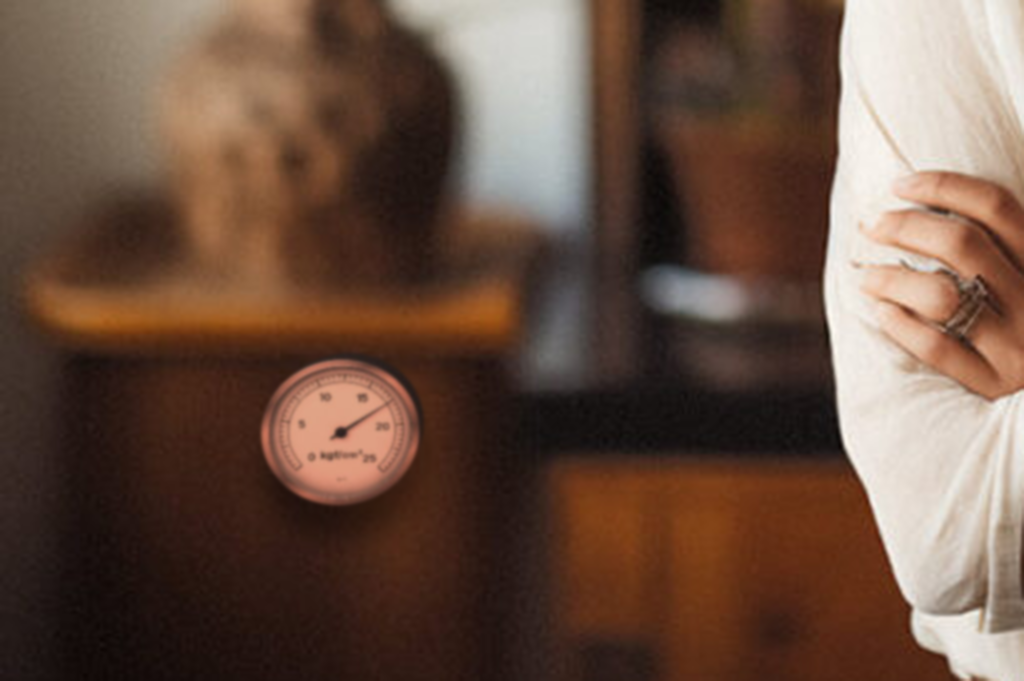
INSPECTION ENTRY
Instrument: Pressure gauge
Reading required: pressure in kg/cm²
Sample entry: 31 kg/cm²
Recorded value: 17.5 kg/cm²
